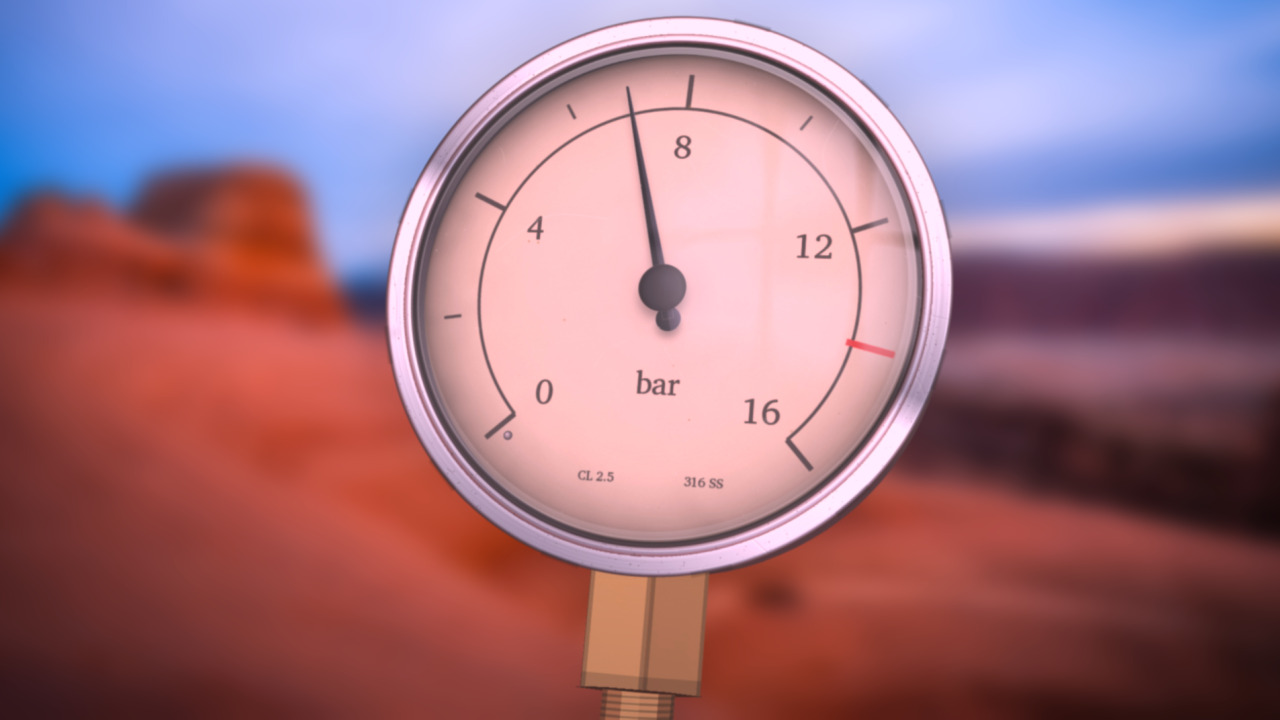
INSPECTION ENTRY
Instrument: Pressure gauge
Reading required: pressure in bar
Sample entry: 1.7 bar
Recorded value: 7 bar
